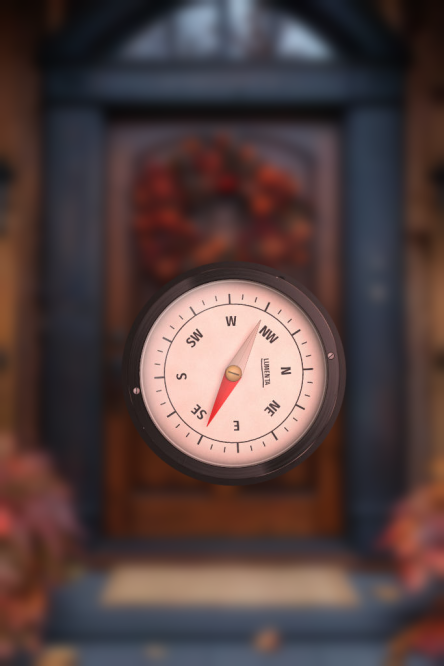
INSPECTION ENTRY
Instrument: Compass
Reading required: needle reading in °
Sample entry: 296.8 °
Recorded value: 120 °
